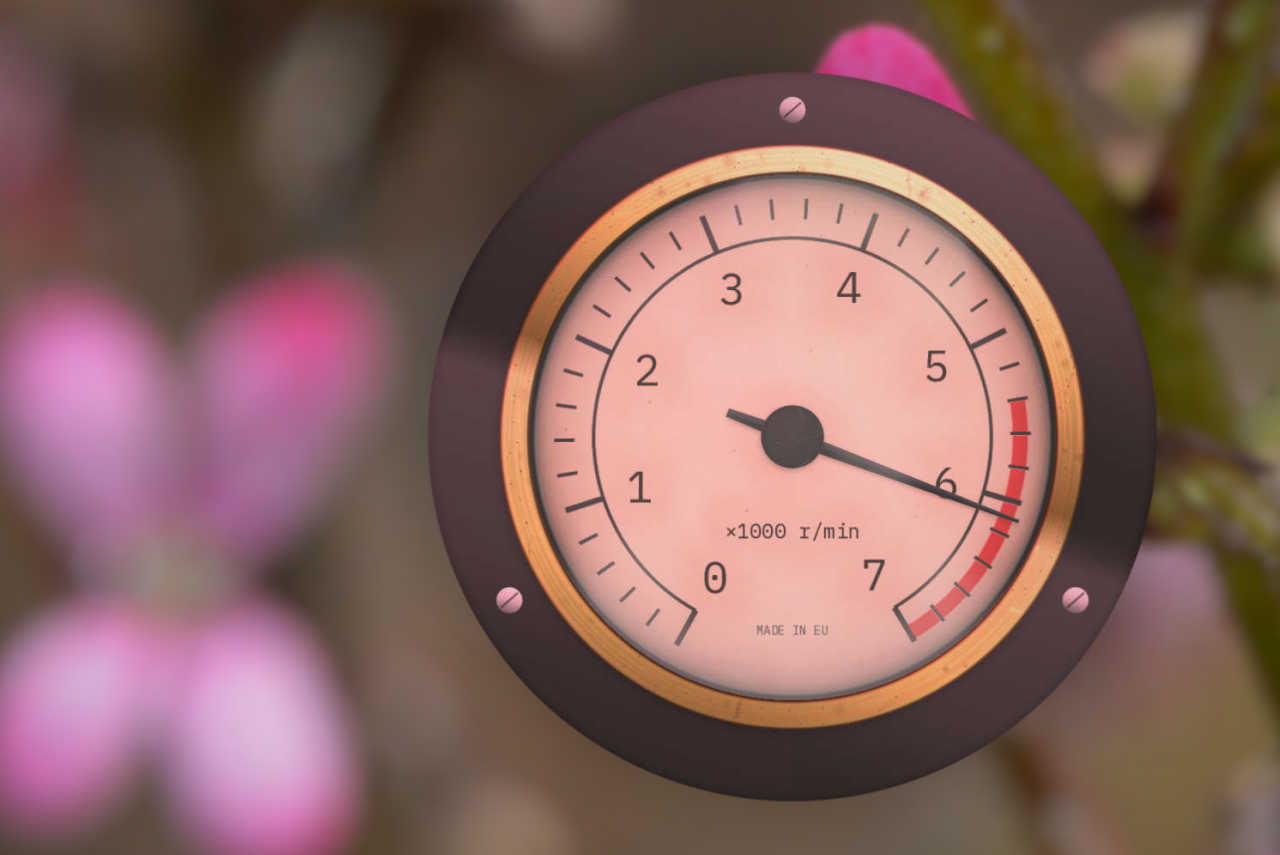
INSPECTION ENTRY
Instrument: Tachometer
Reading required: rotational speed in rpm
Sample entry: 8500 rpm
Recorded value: 6100 rpm
